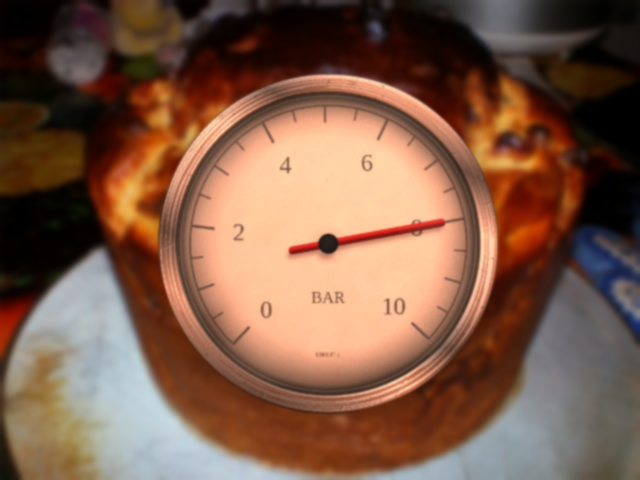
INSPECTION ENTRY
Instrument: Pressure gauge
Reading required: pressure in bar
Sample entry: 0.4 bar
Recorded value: 8 bar
